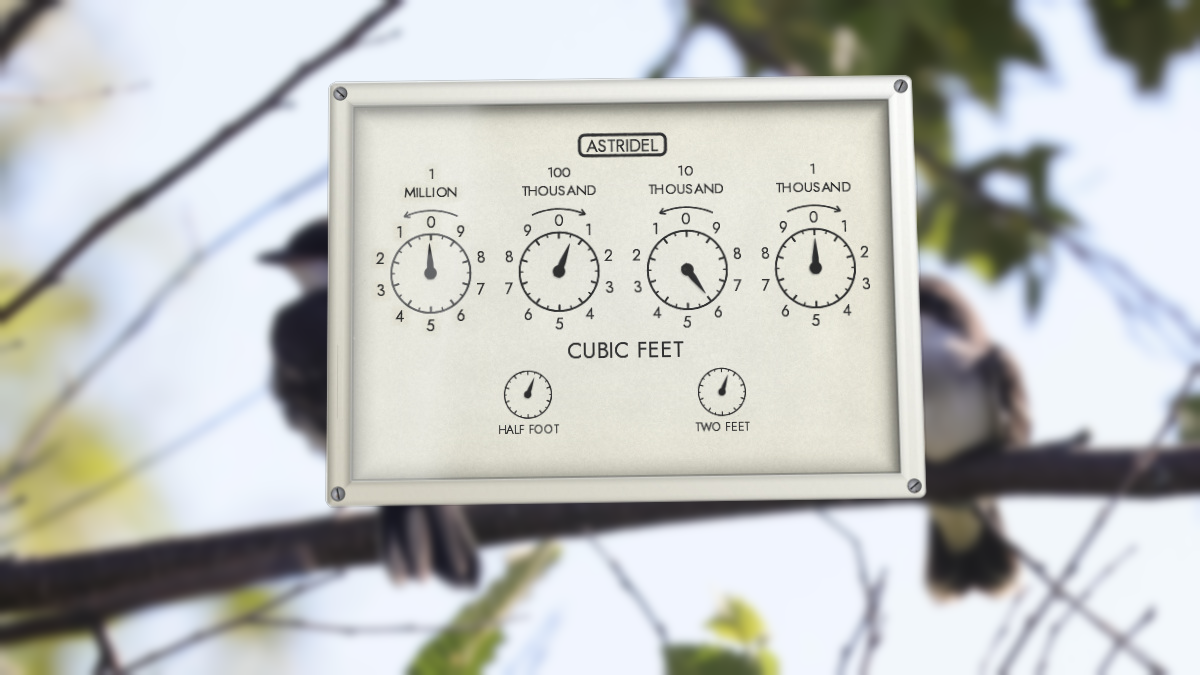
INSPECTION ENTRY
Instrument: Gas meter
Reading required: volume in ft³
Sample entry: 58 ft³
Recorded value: 6000 ft³
